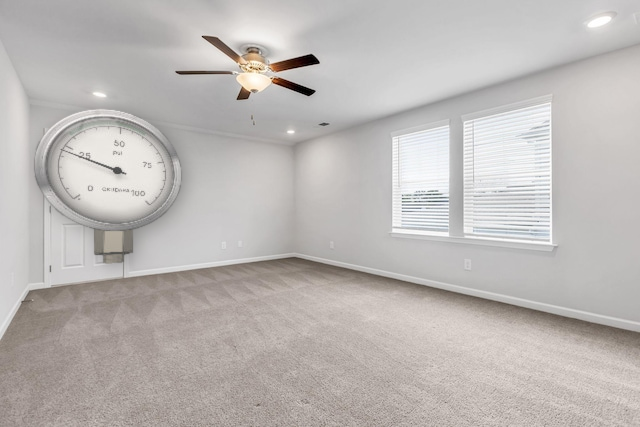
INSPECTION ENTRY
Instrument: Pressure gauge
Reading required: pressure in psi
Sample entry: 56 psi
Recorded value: 22.5 psi
